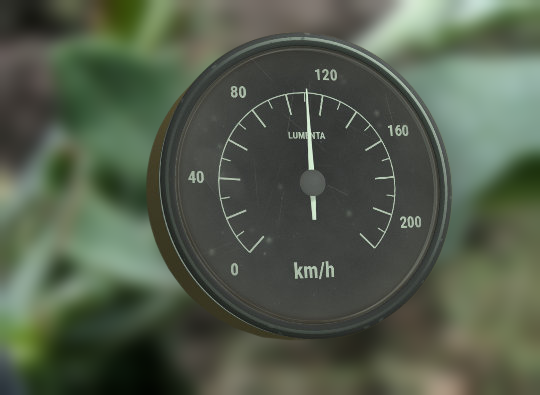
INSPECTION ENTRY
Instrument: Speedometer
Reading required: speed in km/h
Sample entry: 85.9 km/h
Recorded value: 110 km/h
